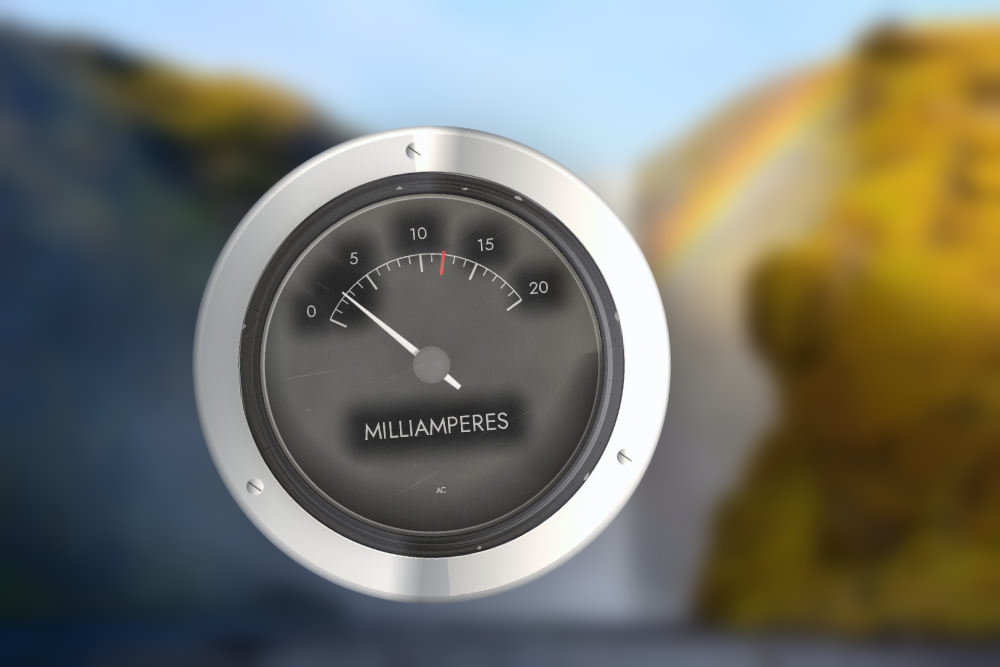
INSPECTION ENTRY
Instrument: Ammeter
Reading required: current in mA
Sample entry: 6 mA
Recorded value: 2.5 mA
